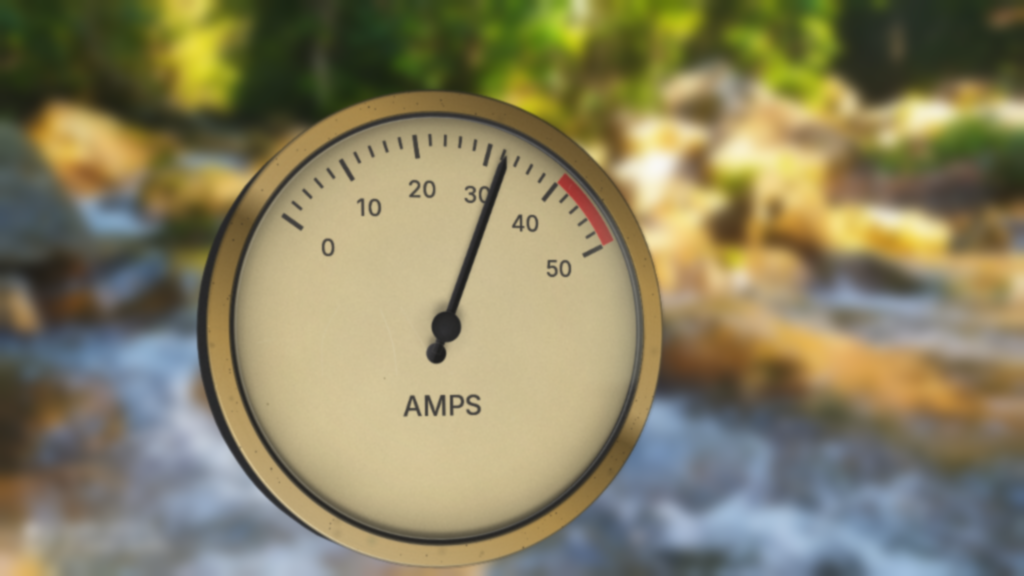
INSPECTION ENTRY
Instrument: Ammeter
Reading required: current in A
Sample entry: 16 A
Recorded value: 32 A
